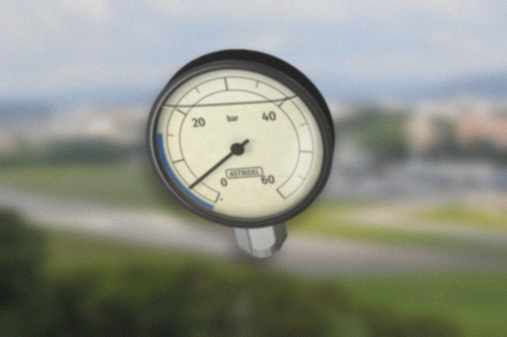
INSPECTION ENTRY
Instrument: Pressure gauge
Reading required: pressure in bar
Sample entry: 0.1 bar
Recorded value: 5 bar
